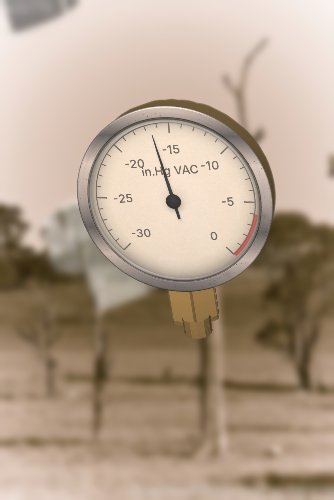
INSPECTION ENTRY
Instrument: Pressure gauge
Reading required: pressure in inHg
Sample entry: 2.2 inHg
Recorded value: -16.5 inHg
